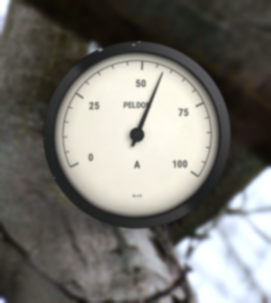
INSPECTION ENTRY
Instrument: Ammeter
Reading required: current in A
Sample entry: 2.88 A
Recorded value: 57.5 A
